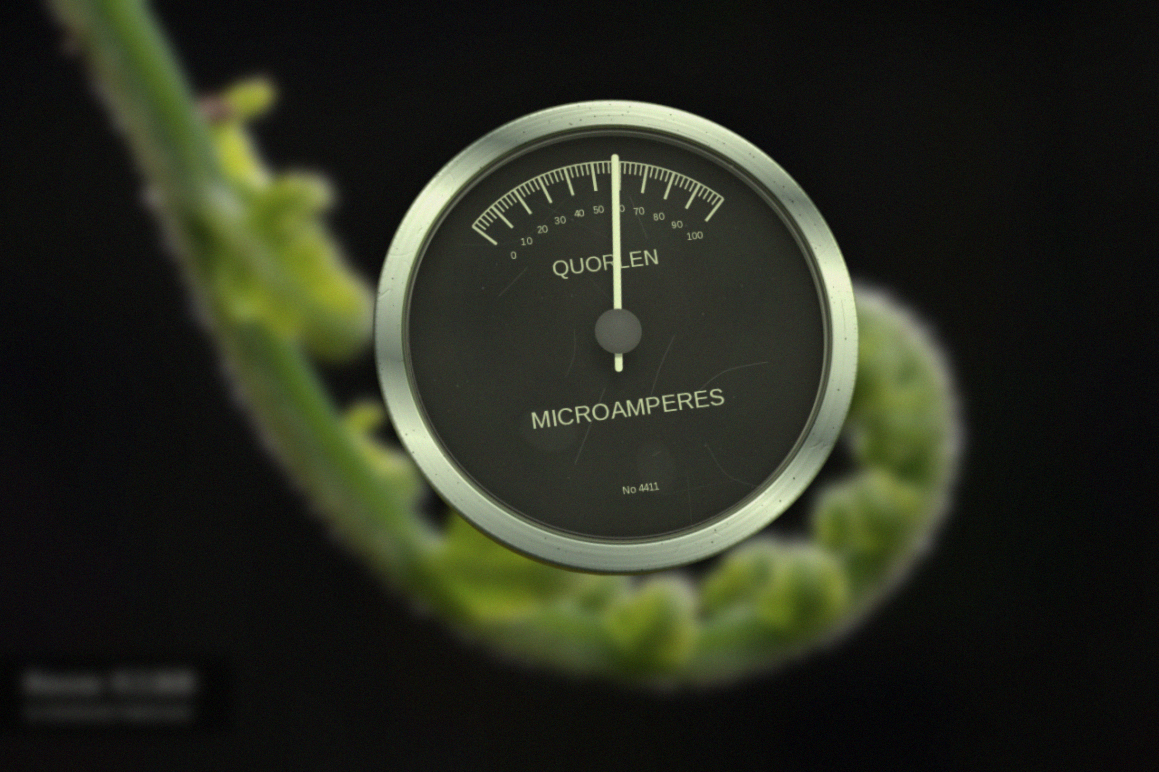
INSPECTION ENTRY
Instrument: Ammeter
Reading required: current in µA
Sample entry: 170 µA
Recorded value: 58 µA
